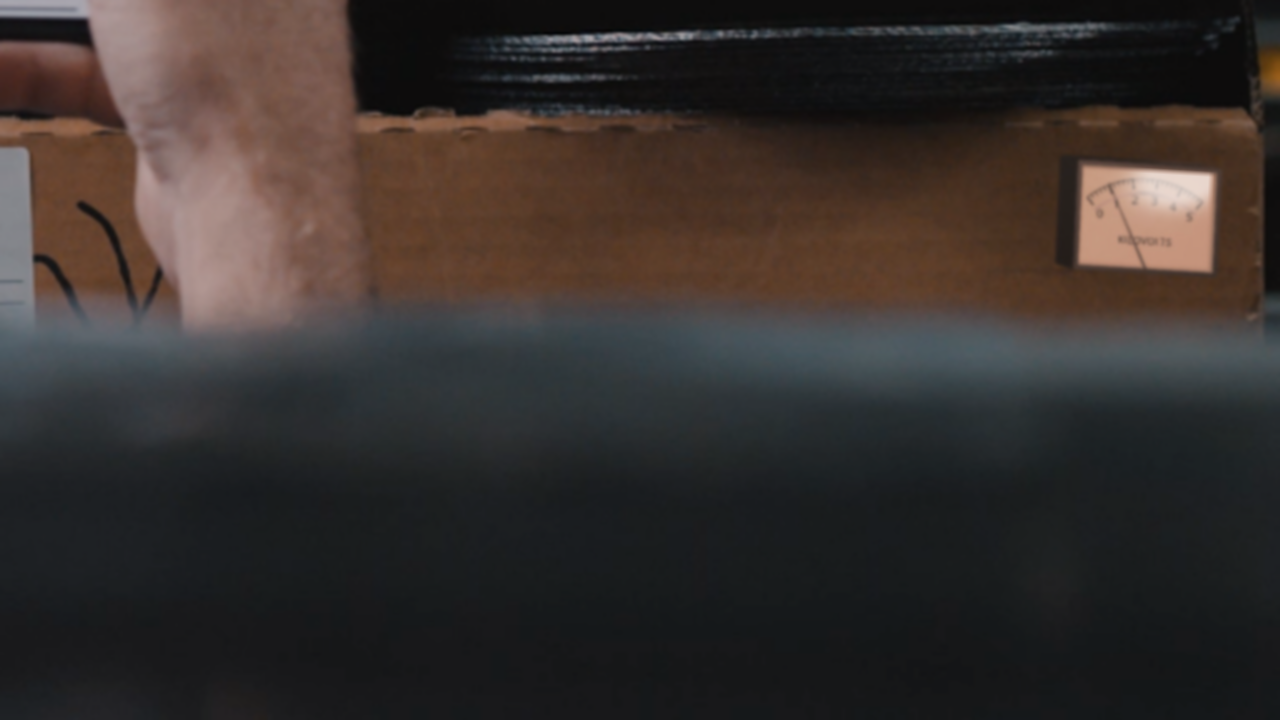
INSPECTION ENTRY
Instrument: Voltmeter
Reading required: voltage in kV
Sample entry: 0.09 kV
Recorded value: 1 kV
